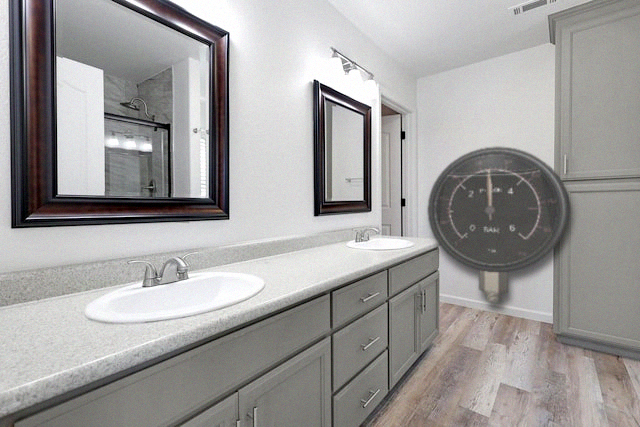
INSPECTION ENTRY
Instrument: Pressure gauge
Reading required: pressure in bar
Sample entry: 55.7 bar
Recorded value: 3 bar
